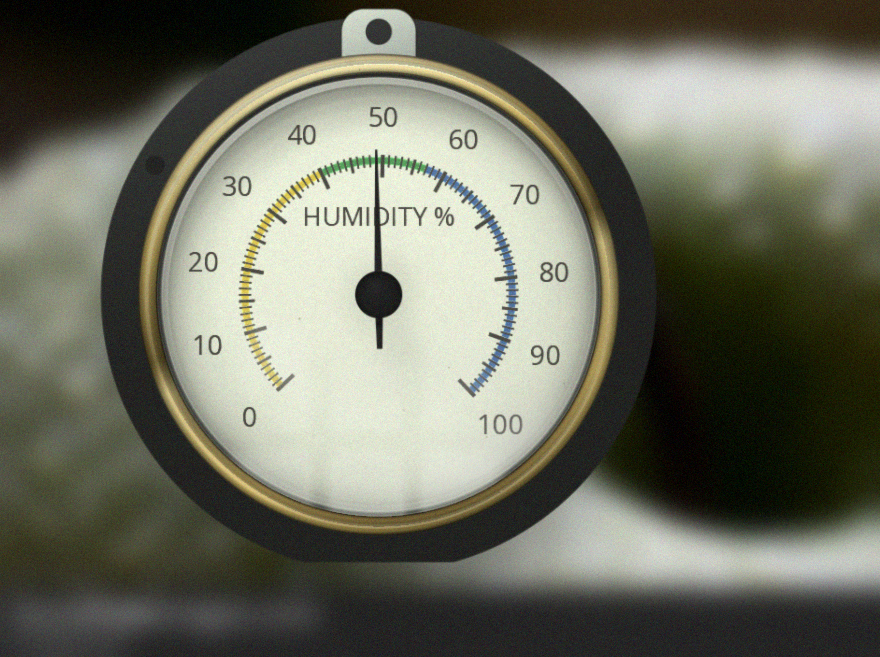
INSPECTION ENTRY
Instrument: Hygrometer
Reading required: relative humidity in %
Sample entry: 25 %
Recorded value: 49 %
